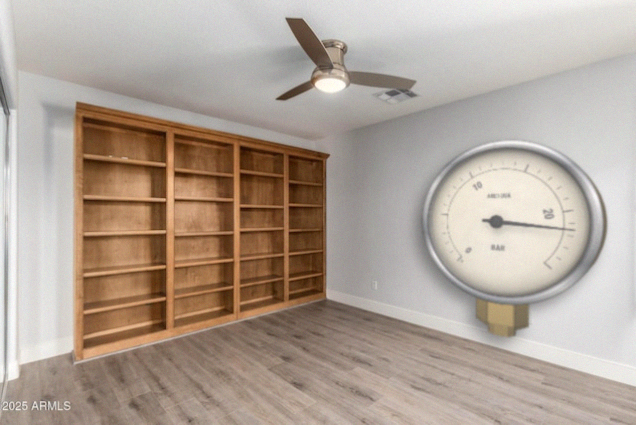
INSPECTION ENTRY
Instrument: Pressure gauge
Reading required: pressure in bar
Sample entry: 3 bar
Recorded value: 21.5 bar
